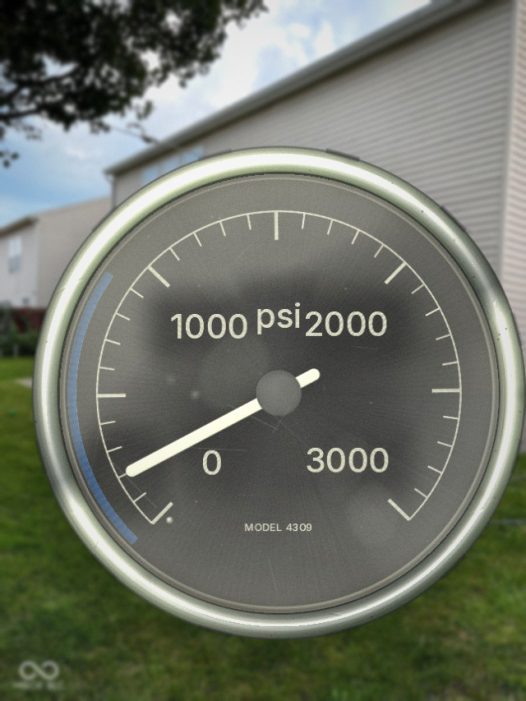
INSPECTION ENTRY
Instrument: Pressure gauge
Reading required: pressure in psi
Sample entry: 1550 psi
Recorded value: 200 psi
